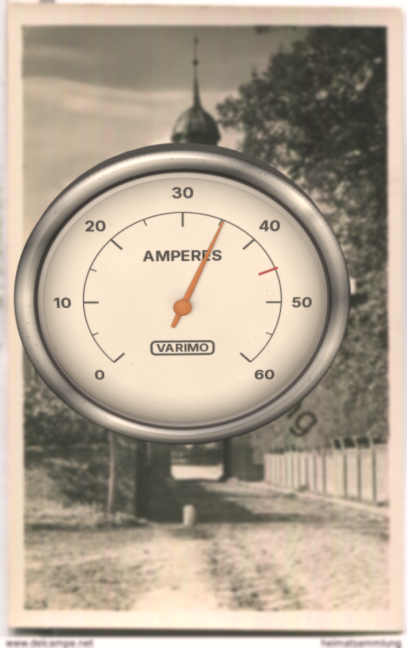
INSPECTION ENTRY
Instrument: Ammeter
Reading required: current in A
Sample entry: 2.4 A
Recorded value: 35 A
